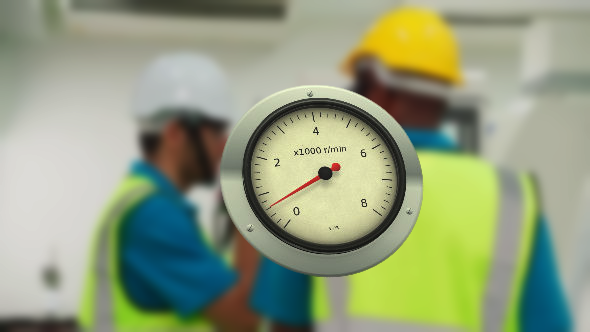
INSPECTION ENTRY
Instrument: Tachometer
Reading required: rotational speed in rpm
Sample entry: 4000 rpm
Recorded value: 600 rpm
